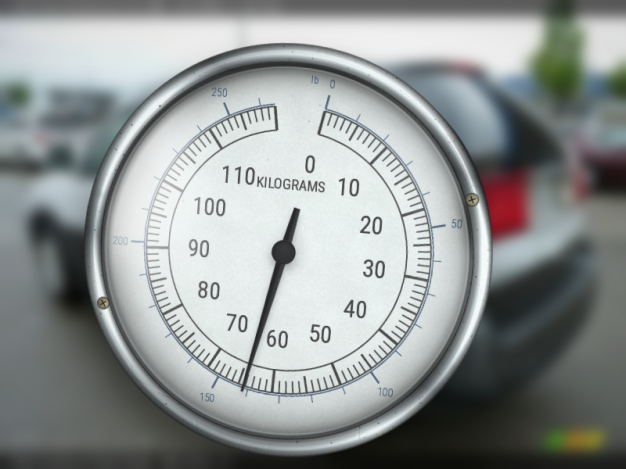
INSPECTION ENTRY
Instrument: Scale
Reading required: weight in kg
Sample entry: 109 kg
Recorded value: 64 kg
